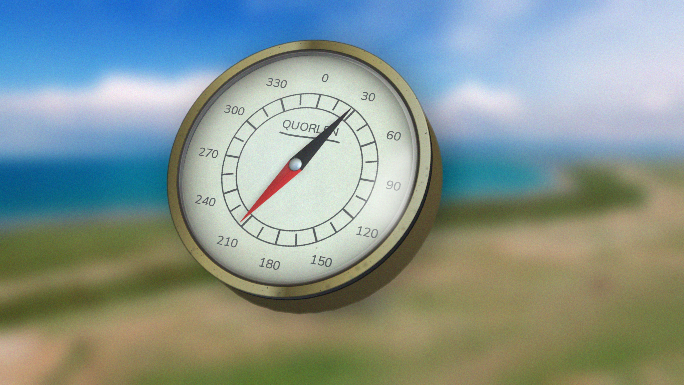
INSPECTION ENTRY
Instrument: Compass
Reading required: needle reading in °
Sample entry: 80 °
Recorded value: 210 °
